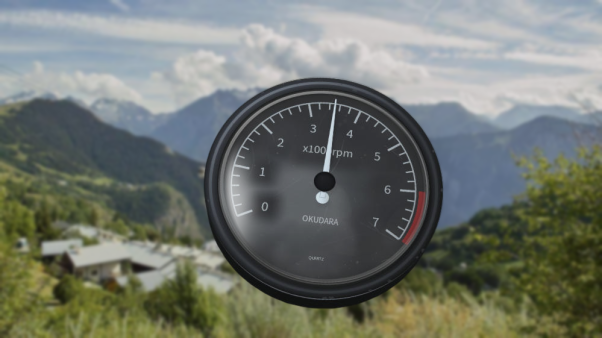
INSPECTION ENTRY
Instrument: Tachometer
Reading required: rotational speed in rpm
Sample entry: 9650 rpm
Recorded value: 3500 rpm
